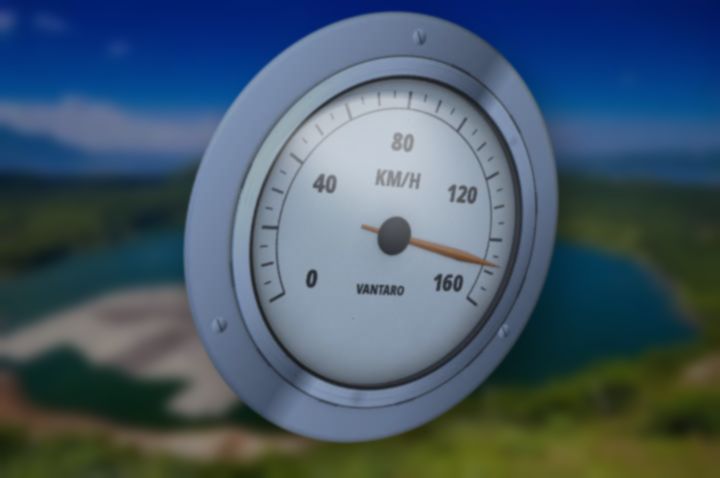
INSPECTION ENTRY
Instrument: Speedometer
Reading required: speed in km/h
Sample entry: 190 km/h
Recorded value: 147.5 km/h
